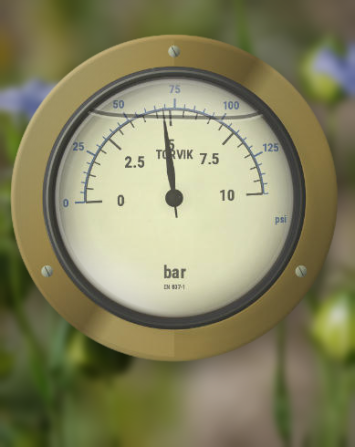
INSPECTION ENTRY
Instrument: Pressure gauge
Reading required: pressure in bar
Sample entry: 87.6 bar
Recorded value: 4.75 bar
